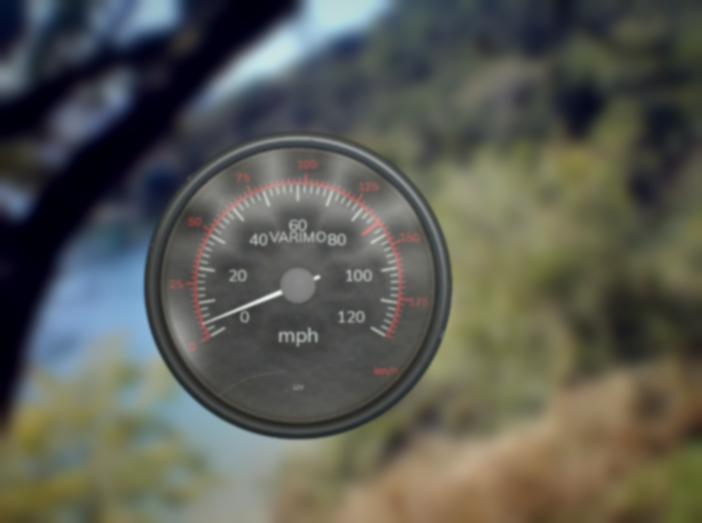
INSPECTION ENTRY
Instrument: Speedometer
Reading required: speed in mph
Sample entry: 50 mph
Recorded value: 4 mph
